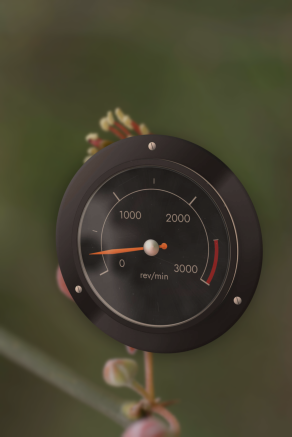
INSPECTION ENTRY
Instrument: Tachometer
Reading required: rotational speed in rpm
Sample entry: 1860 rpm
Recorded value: 250 rpm
